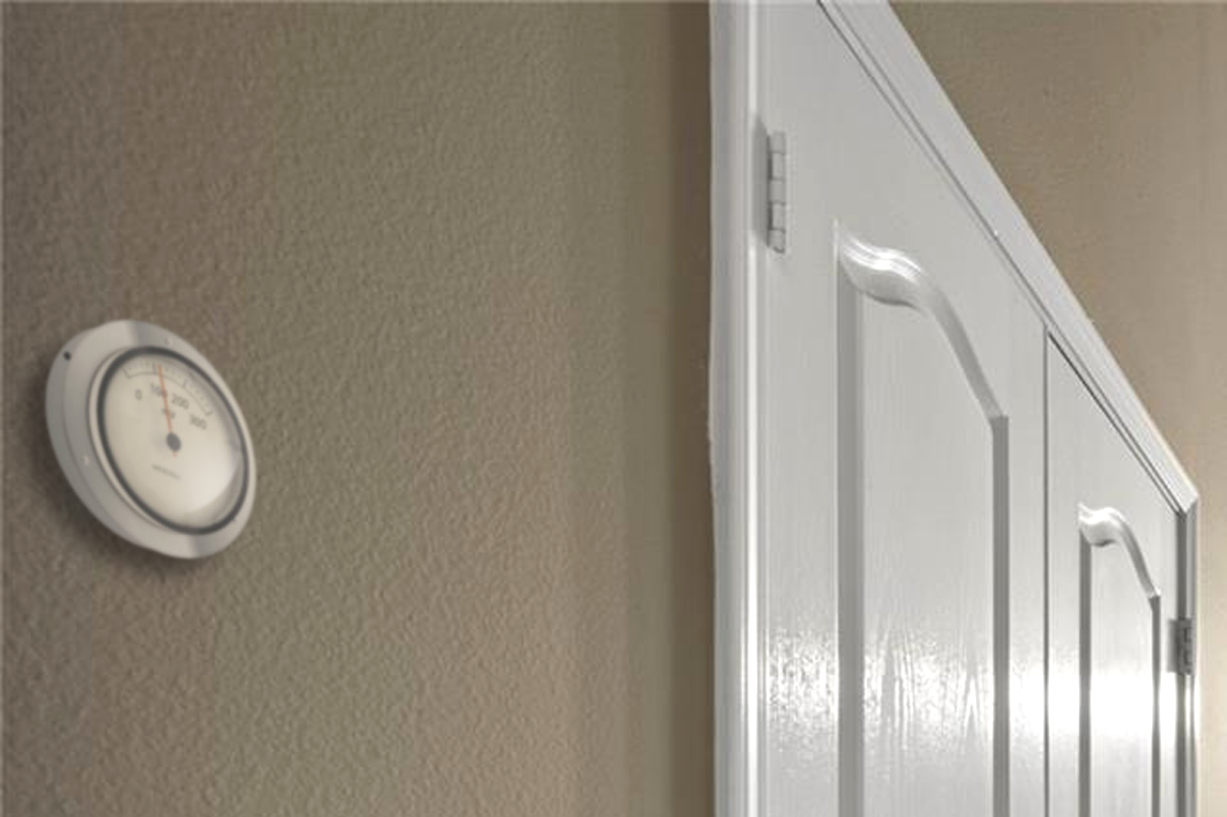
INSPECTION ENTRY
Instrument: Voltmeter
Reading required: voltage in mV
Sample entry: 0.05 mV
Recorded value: 100 mV
